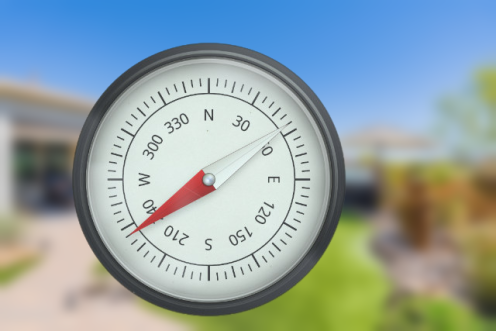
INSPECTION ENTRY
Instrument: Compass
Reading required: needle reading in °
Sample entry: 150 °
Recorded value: 235 °
